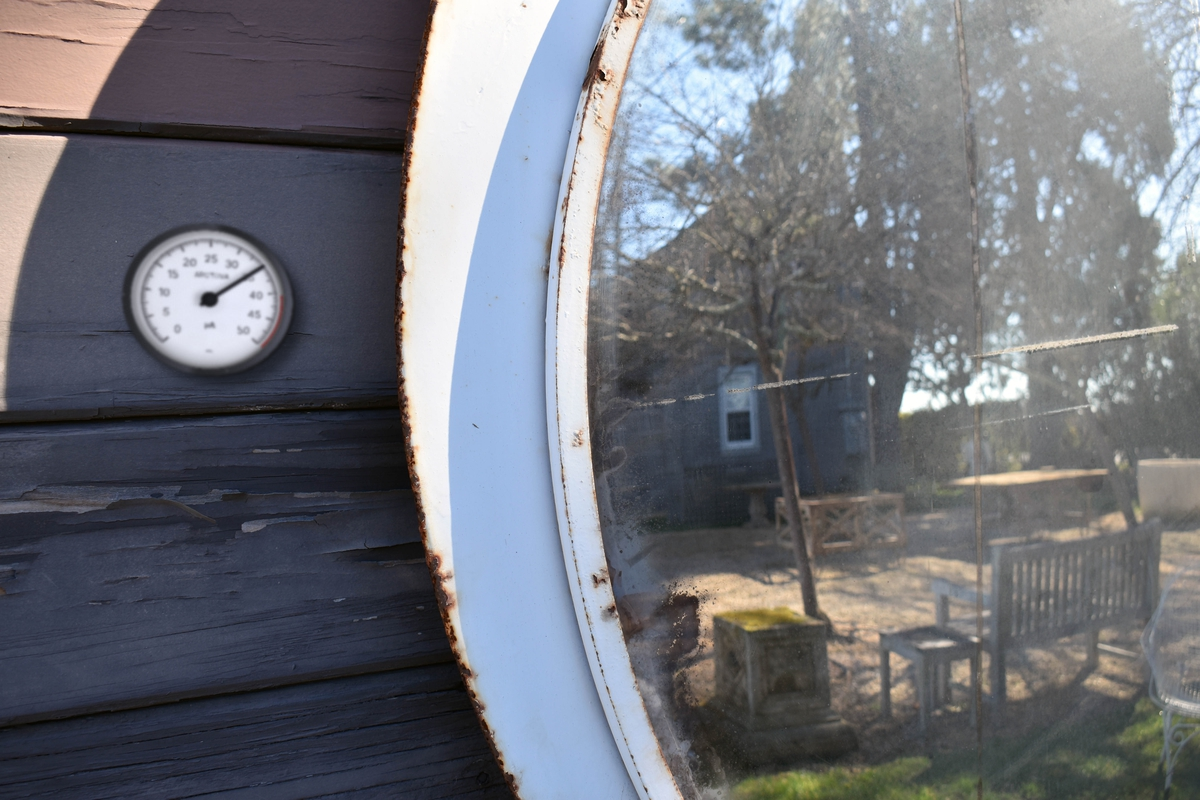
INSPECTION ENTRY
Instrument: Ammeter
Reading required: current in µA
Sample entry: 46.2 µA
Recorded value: 35 µA
